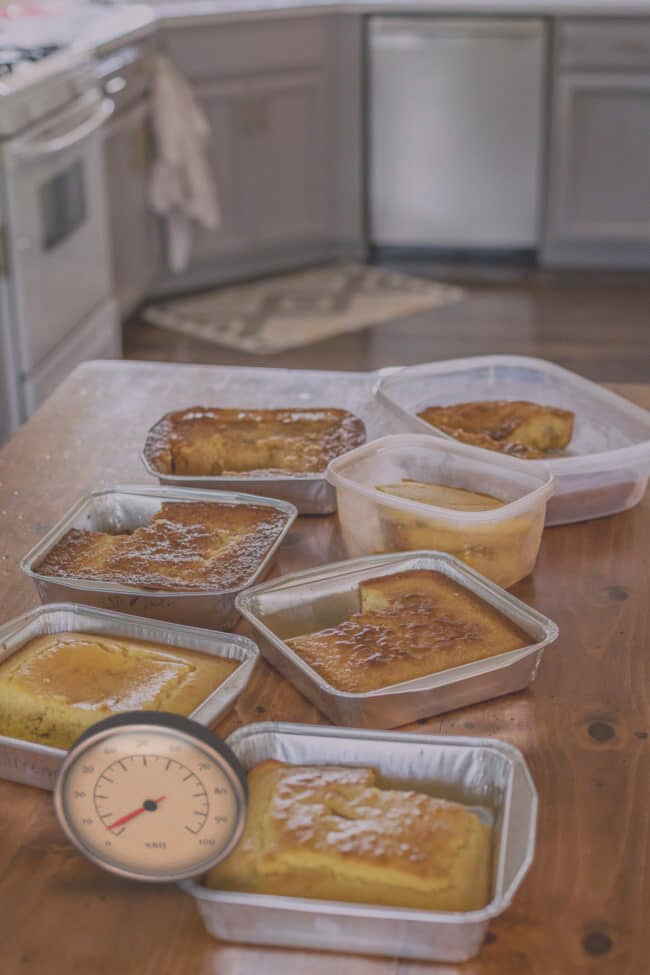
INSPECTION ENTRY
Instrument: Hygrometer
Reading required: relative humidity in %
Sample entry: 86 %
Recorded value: 5 %
